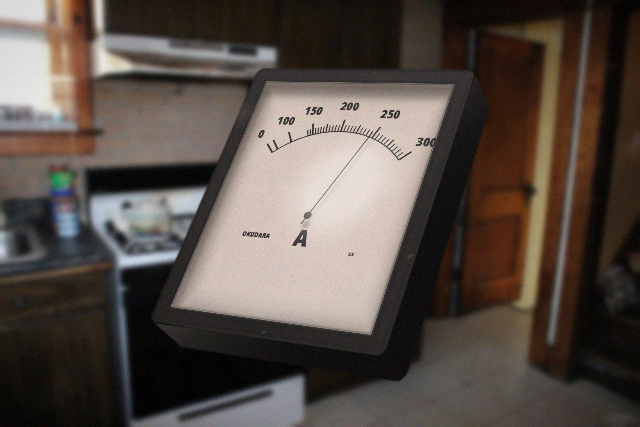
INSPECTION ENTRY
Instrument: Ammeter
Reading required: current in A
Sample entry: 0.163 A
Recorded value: 250 A
